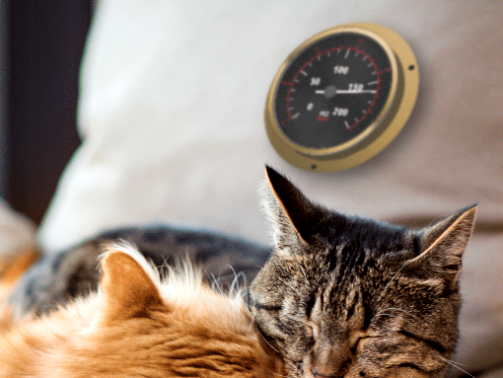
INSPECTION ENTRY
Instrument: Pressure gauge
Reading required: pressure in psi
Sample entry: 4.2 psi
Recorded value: 160 psi
